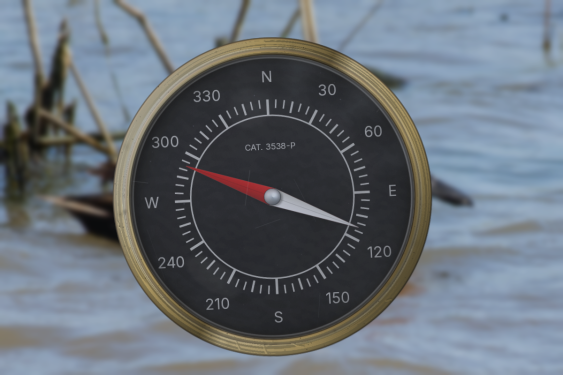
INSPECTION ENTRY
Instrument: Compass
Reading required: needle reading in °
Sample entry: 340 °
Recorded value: 292.5 °
